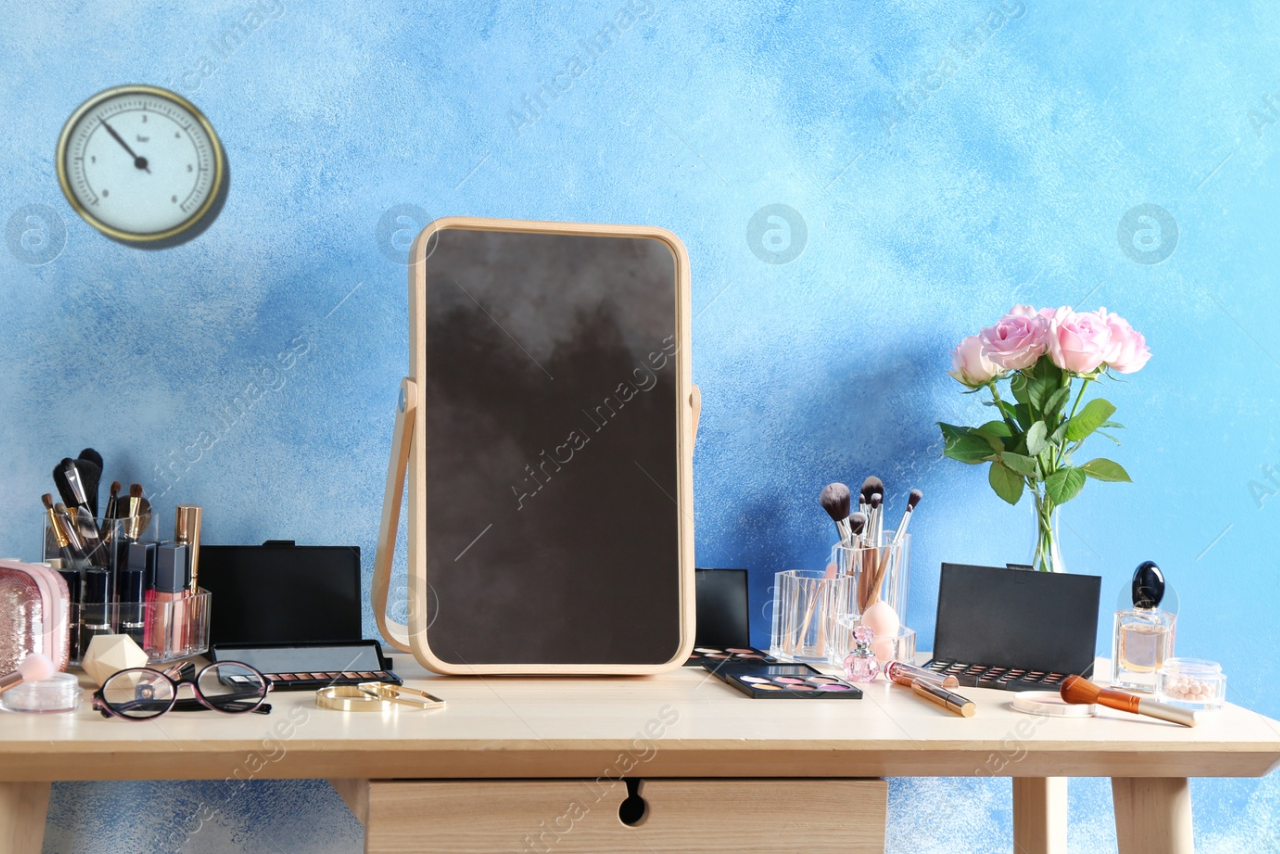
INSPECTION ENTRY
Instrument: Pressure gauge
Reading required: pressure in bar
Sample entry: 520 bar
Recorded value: 2 bar
